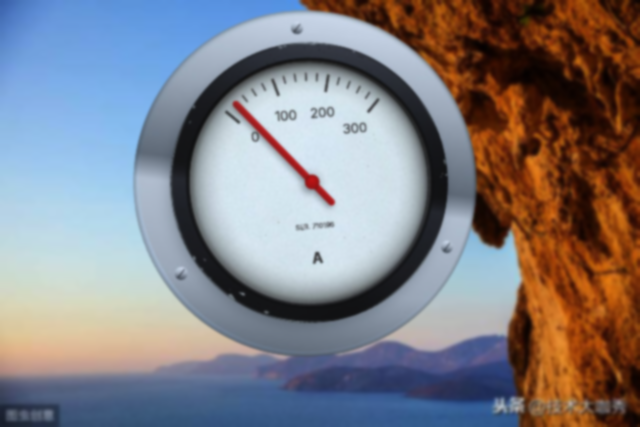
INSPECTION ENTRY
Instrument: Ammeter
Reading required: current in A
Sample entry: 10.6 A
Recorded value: 20 A
